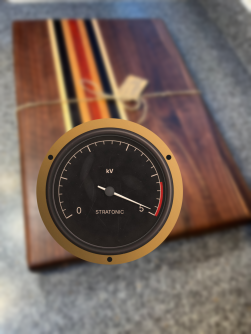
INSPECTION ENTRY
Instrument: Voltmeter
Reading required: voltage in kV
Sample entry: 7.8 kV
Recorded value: 4.9 kV
